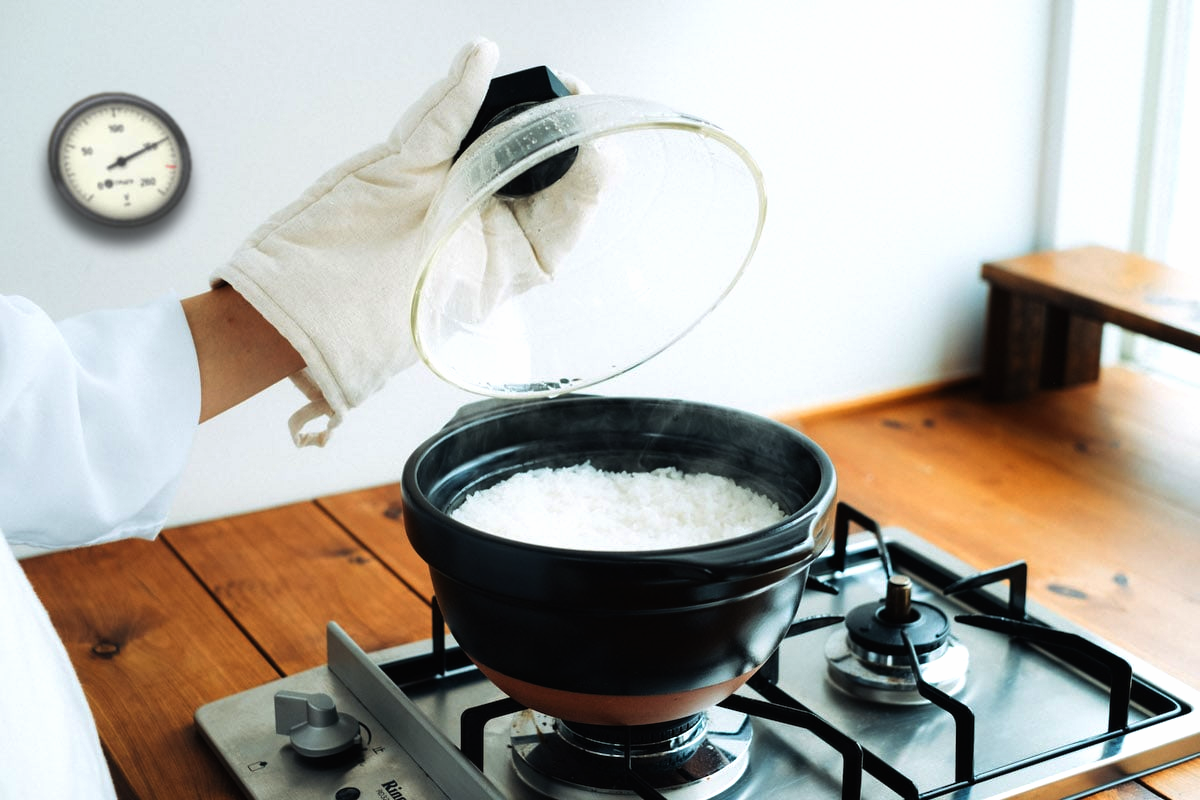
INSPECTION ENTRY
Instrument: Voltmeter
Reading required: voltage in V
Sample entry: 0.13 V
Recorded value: 150 V
